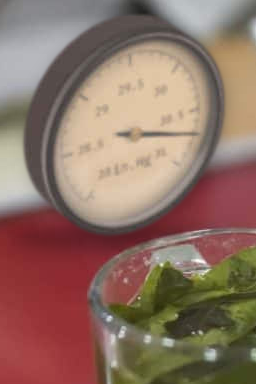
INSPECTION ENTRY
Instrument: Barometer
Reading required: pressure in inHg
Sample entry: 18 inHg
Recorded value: 30.7 inHg
